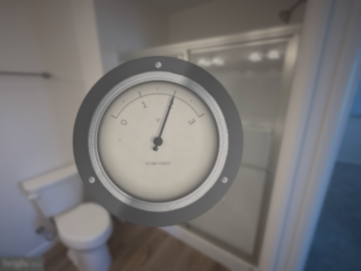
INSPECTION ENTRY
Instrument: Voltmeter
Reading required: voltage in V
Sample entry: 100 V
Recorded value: 2 V
